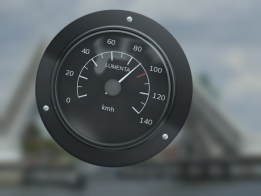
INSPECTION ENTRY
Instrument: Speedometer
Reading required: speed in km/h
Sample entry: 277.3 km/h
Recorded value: 90 km/h
